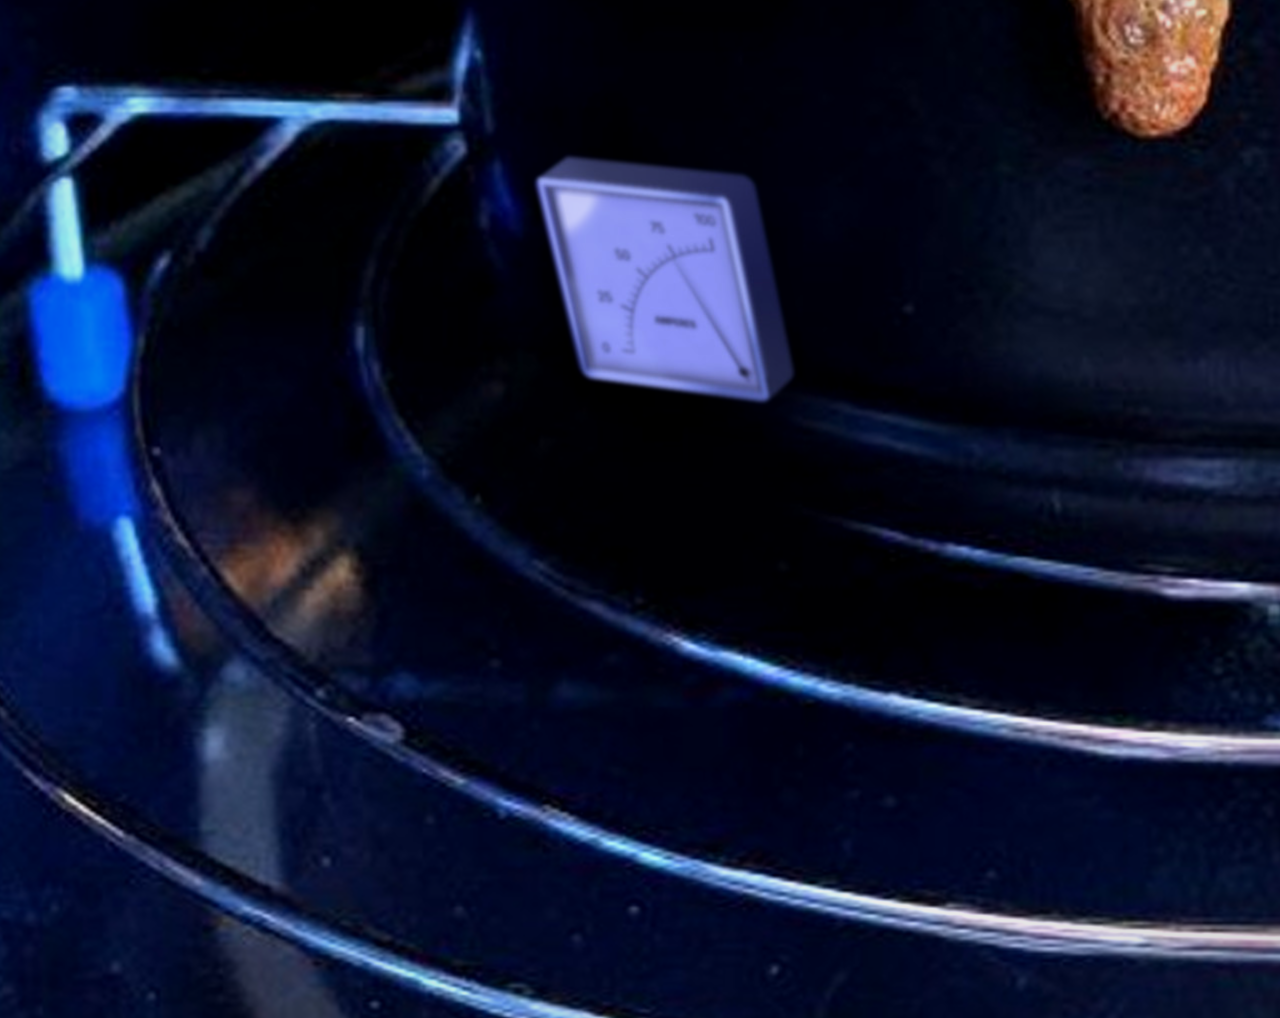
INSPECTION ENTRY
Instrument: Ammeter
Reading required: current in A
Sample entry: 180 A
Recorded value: 75 A
